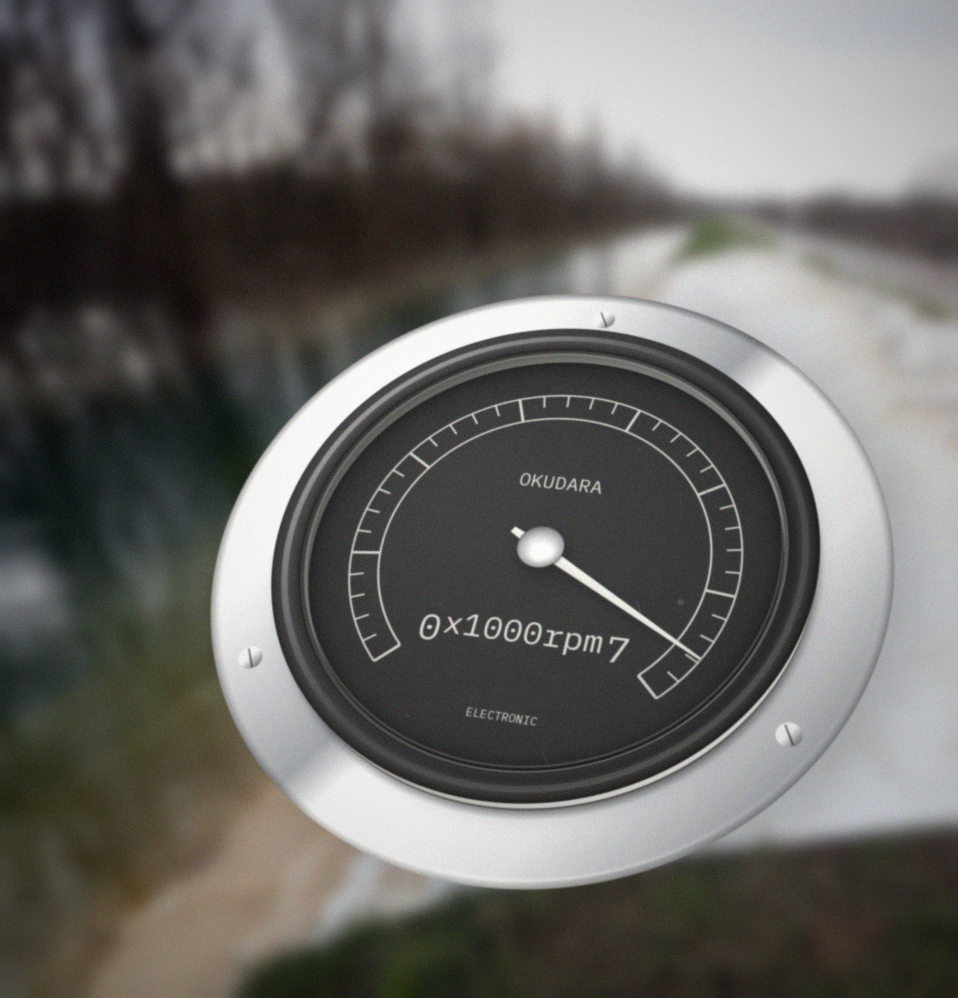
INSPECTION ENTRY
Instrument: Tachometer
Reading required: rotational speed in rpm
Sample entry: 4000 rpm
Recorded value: 6600 rpm
